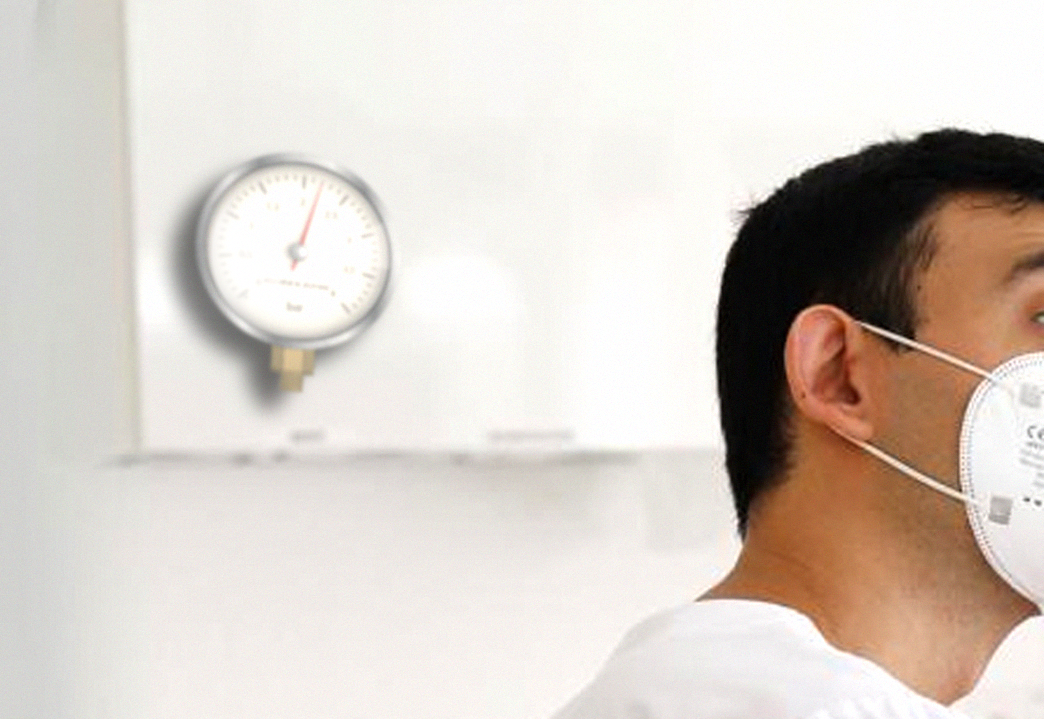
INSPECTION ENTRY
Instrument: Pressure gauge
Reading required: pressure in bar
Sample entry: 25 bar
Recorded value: 2.2 bar
